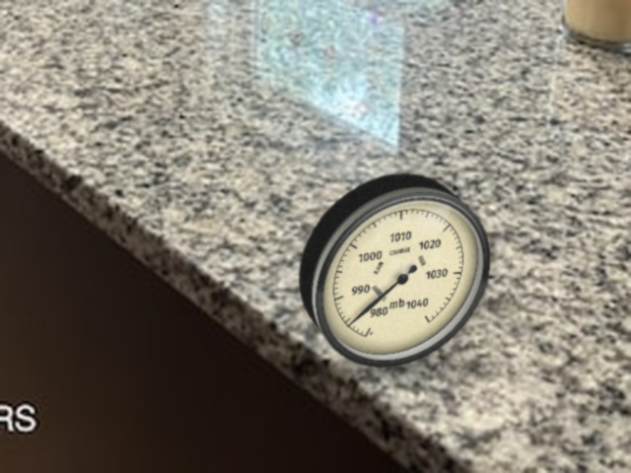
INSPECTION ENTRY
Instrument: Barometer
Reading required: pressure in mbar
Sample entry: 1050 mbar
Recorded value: 985 mbar
